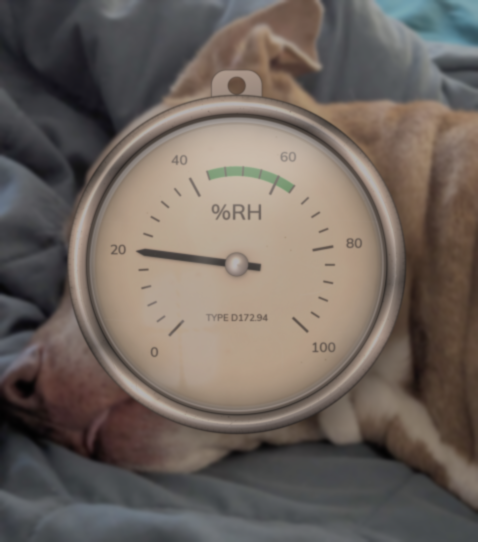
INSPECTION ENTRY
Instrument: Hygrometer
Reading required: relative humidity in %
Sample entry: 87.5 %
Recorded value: 20 %
